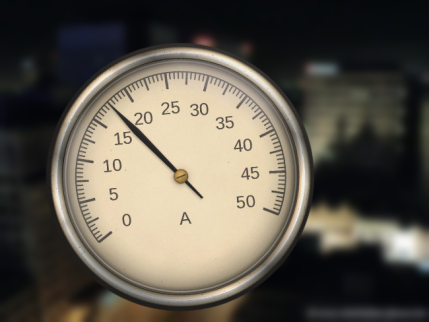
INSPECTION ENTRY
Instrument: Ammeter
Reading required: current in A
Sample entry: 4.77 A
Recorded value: 17.5 A
